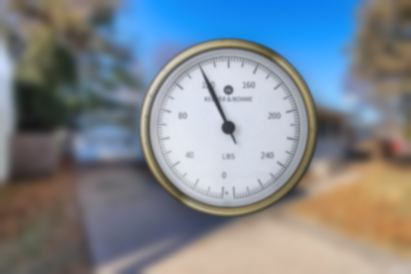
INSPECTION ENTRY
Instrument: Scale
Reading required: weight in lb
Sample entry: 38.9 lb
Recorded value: 120 lb
